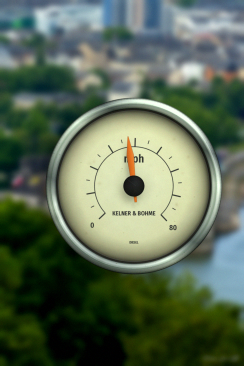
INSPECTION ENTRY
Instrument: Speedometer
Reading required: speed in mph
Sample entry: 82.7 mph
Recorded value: 37.5 mph
